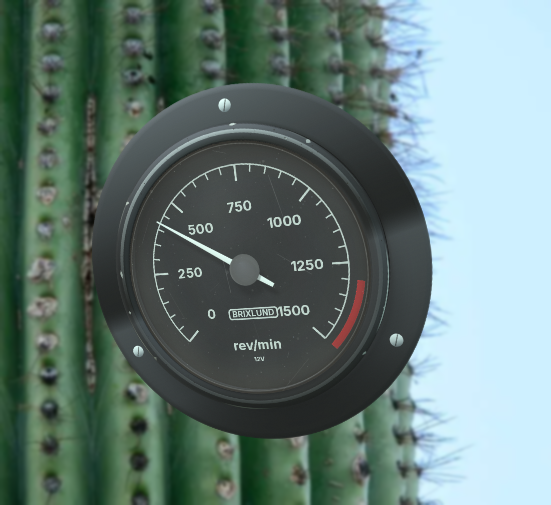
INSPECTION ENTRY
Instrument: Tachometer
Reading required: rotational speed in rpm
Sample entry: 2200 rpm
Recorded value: 425 rpm
